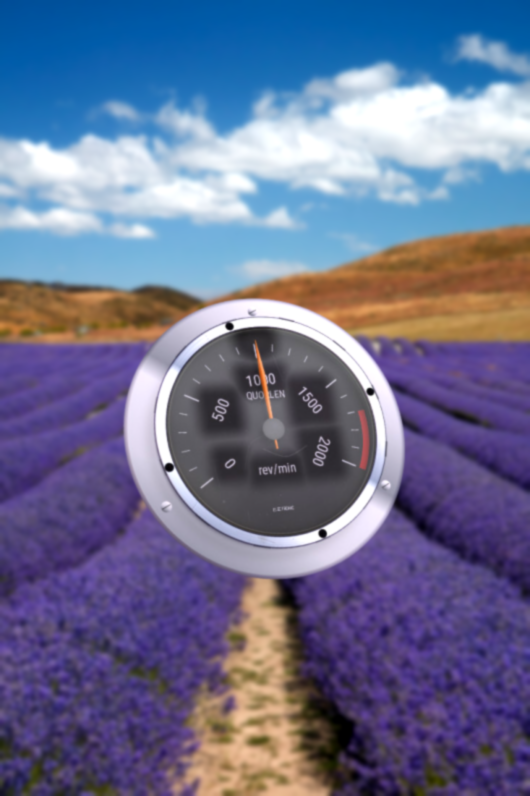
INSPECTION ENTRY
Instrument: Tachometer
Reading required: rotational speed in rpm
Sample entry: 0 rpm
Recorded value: 1000 rpm
